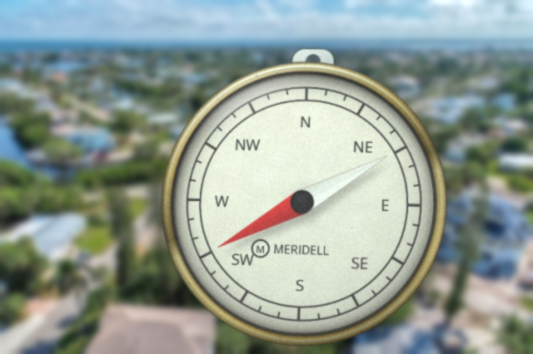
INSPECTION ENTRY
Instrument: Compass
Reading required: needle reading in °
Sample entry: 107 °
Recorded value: 240 °
